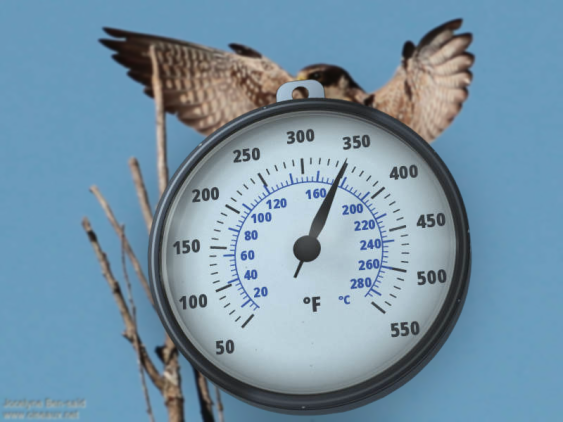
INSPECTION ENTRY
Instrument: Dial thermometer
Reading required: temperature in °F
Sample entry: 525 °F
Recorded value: 350 °F
